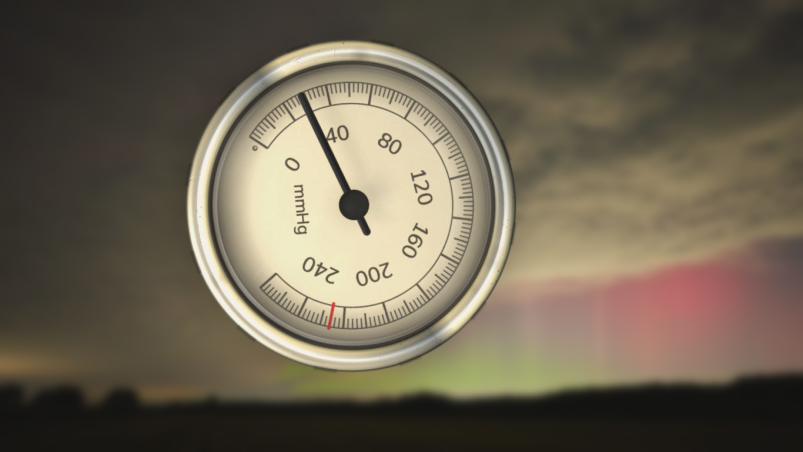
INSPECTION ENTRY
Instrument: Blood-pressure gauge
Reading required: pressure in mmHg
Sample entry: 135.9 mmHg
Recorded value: 28 mmHg
